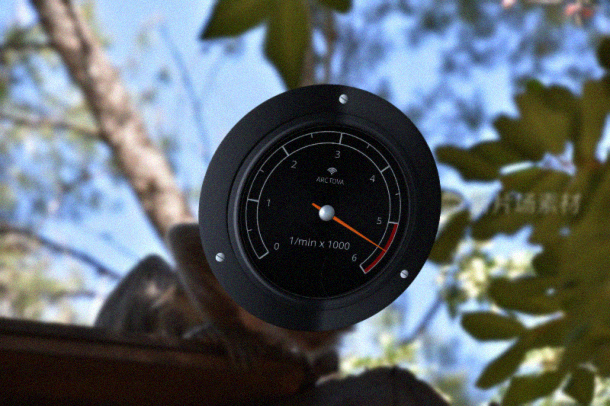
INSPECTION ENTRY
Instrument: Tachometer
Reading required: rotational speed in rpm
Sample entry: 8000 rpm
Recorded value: 5500 rpm
